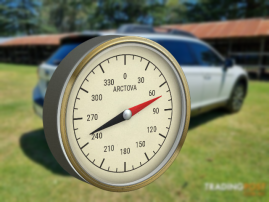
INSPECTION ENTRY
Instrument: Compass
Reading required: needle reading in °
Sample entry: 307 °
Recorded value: 70 °
